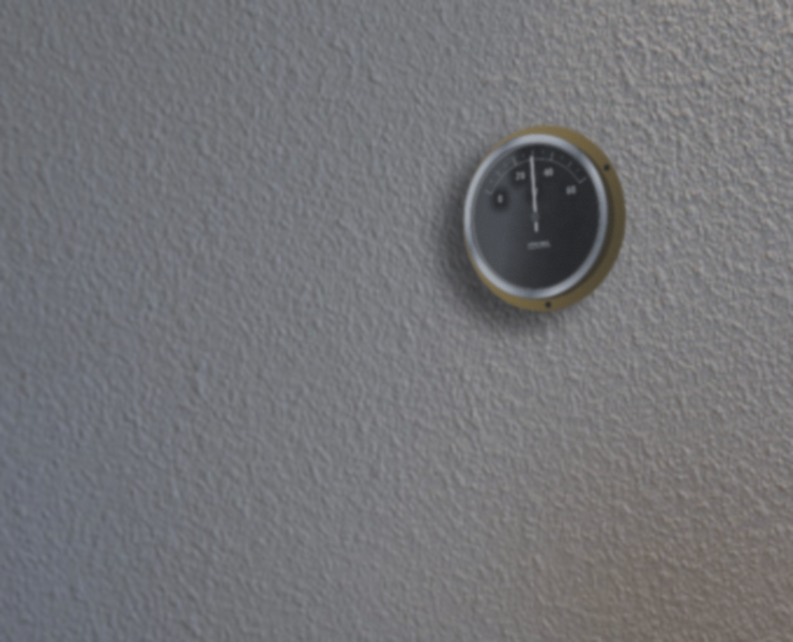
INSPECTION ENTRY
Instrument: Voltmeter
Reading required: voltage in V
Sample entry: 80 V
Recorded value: 30 V
